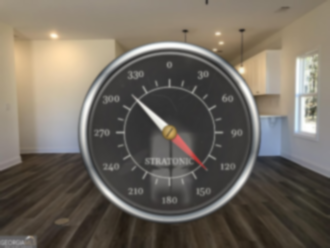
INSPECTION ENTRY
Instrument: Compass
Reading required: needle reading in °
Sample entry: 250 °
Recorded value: 135 °
